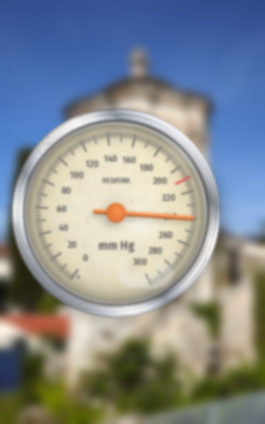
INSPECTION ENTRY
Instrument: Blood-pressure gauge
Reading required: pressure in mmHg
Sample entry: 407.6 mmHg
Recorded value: 240 mmHg
